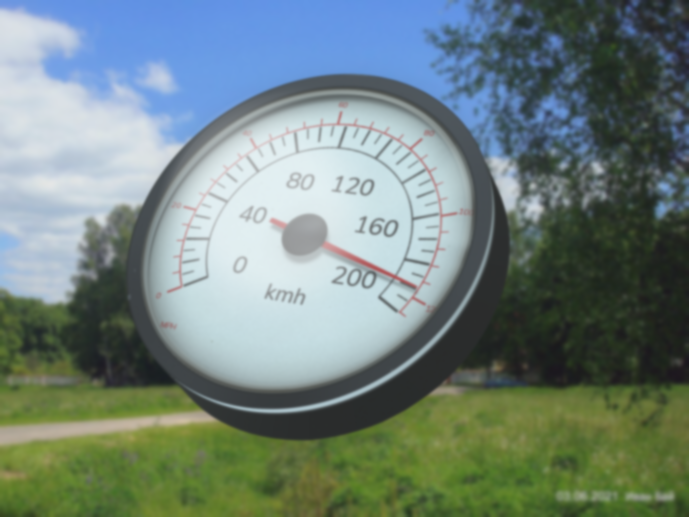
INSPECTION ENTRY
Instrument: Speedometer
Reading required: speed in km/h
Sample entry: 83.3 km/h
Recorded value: 190 km/h
